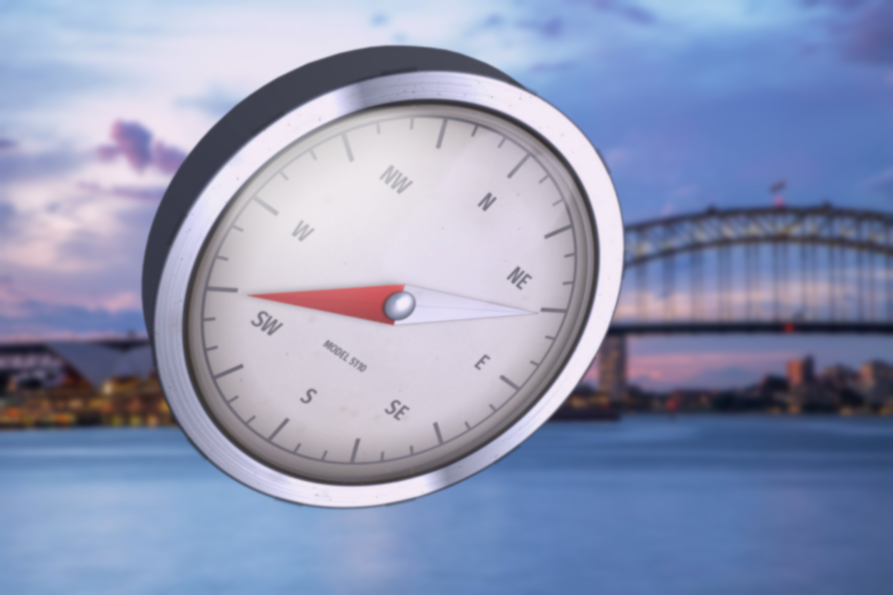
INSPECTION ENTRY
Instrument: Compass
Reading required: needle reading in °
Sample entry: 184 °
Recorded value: 240 °
